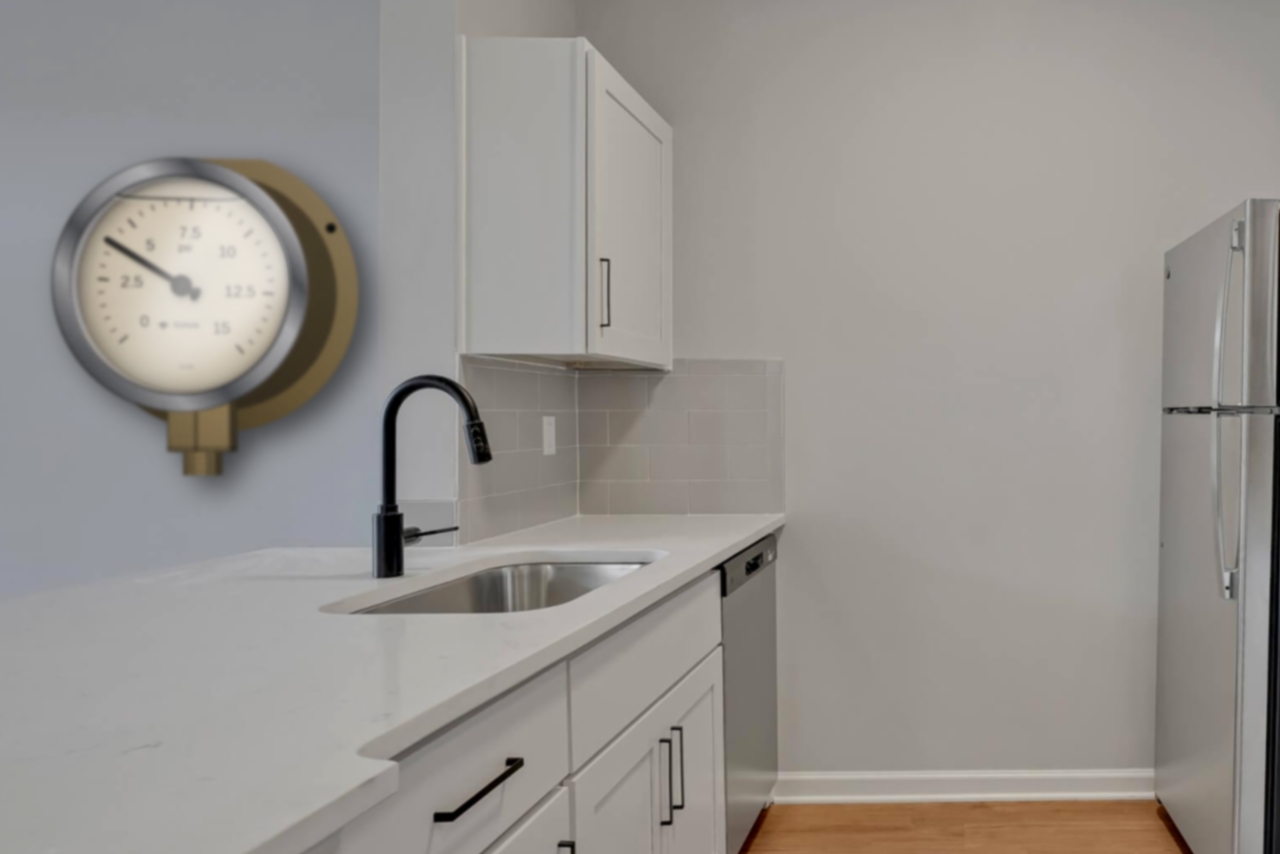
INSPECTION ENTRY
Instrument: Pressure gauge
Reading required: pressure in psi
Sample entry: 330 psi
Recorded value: 4 psi
